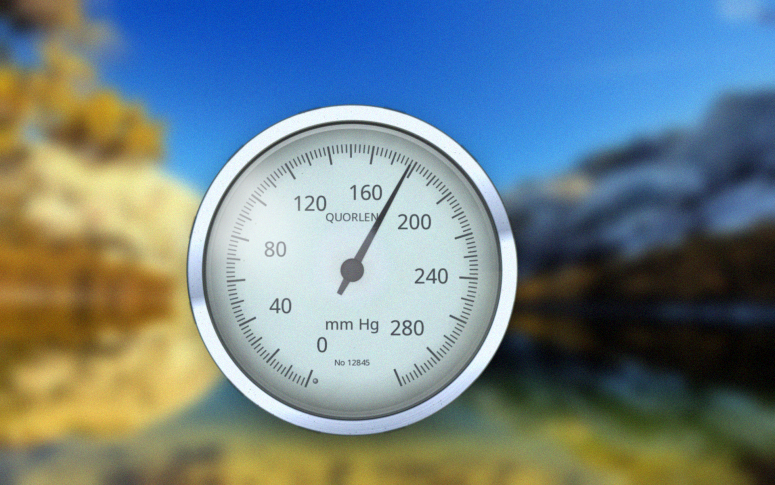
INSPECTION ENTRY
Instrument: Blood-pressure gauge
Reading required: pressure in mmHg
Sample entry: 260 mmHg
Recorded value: 178 mmHg
